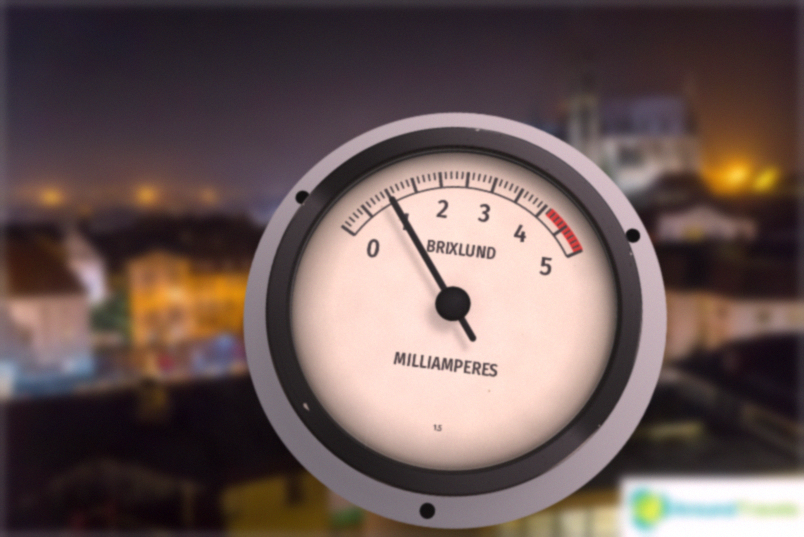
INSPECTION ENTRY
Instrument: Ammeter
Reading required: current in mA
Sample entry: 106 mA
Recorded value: 1 mA
